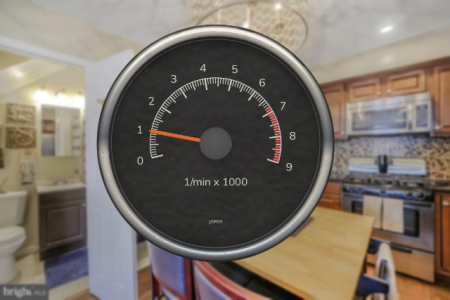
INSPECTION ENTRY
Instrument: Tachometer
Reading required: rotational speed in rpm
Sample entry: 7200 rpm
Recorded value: 1000 rpm
